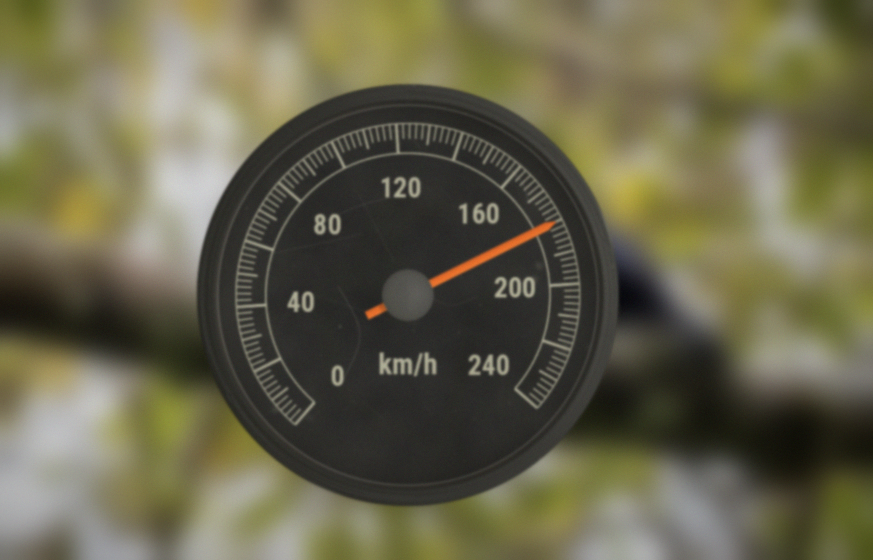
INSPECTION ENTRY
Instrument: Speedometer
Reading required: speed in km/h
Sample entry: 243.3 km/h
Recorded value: 180 km/h
